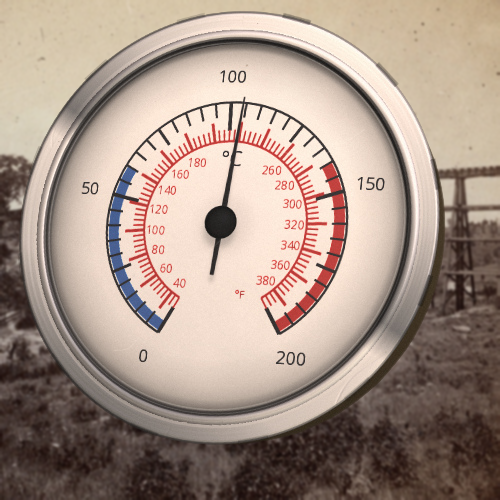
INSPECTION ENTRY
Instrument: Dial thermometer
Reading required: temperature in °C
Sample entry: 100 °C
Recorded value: 105 °C
